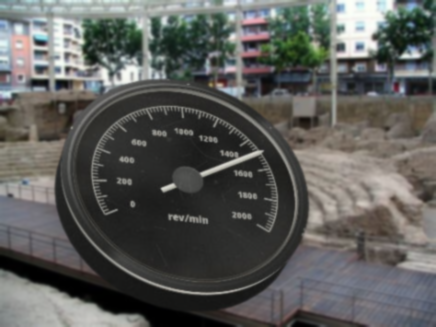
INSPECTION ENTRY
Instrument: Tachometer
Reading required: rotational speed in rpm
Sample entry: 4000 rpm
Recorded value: 1500 rpm
